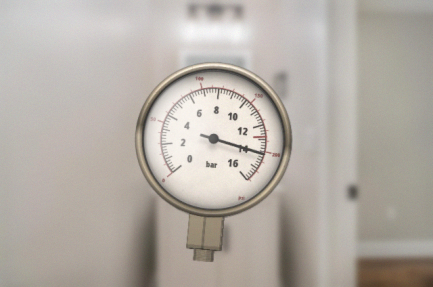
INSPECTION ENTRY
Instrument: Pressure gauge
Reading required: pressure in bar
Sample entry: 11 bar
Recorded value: 14 bar
